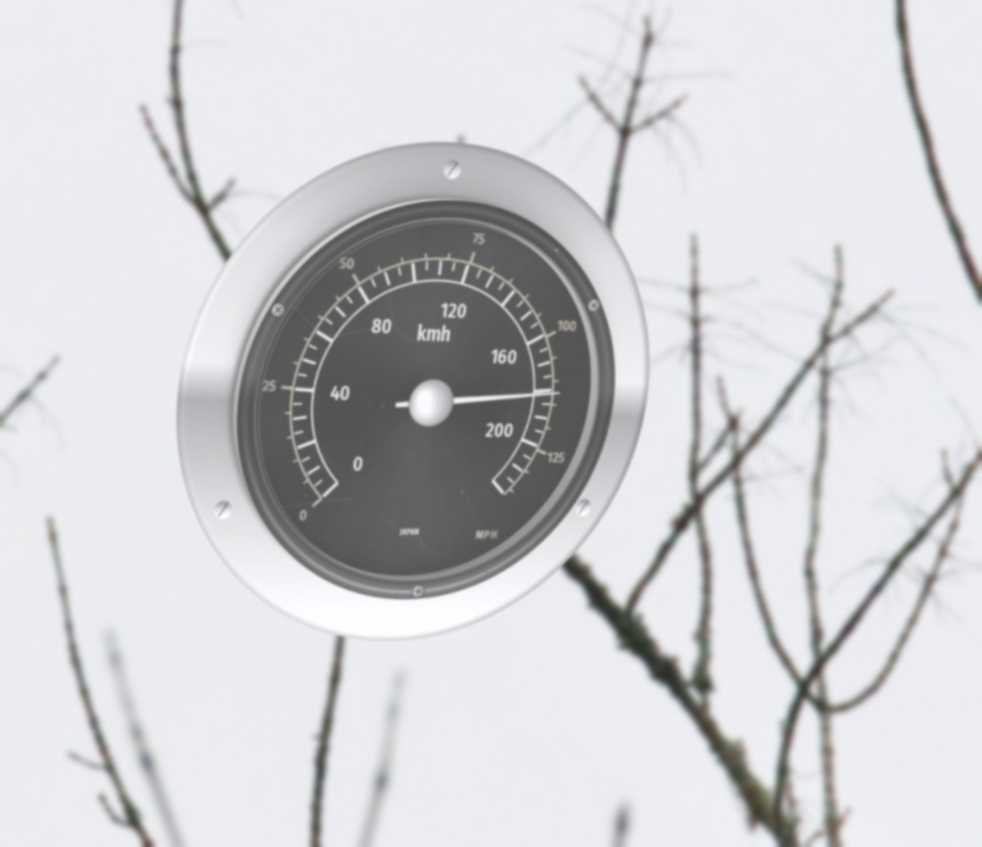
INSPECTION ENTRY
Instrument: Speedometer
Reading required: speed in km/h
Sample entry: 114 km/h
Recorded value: 180 km/h
